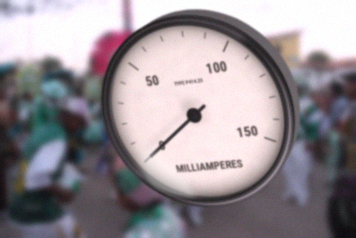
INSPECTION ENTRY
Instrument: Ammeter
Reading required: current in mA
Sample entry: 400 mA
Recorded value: 0 mA
